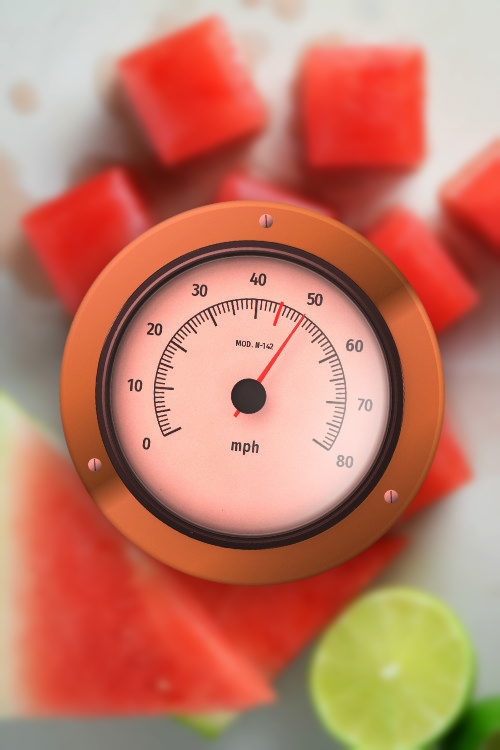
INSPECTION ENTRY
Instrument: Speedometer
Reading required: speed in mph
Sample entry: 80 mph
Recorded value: 50 mph
